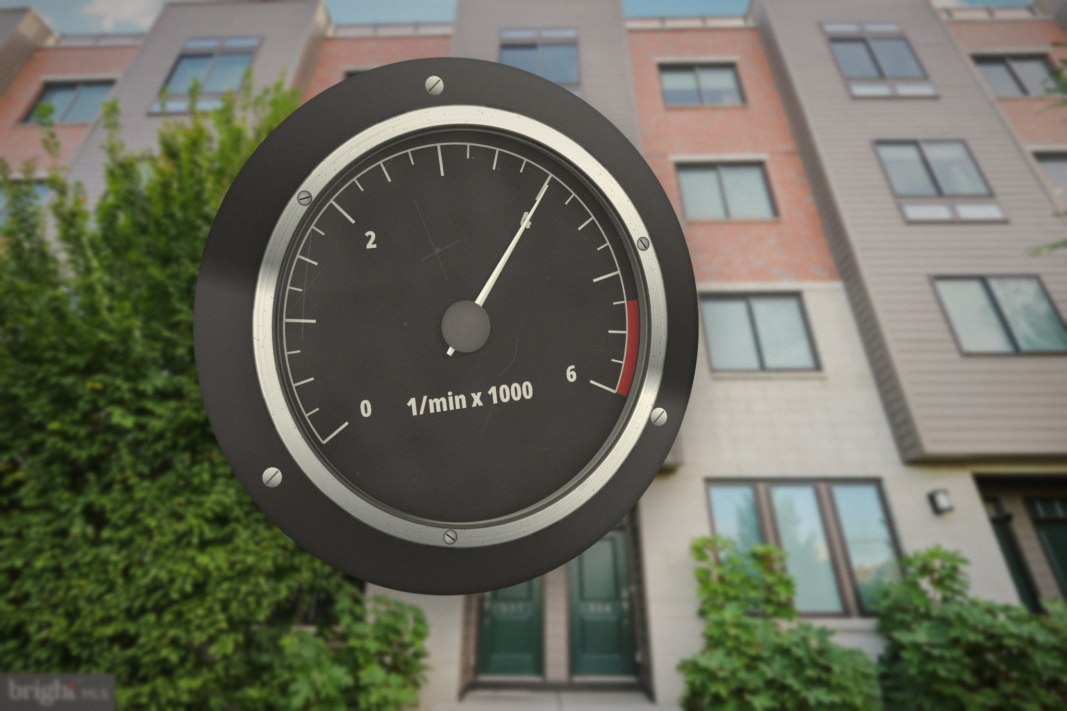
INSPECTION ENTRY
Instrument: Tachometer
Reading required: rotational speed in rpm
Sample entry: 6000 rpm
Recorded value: 4000 rpm
